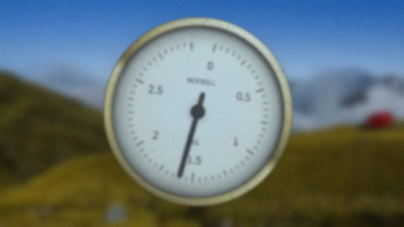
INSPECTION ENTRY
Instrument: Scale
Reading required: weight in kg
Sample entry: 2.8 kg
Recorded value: 1.6 kg
